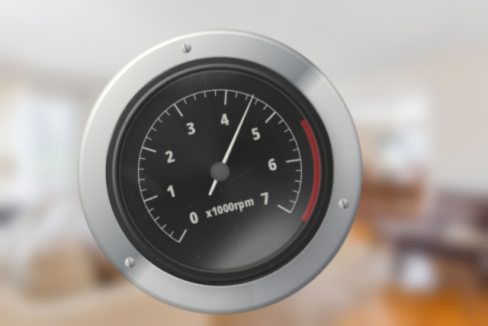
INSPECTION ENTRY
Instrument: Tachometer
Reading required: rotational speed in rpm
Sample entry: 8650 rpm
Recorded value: 4500 rpm
